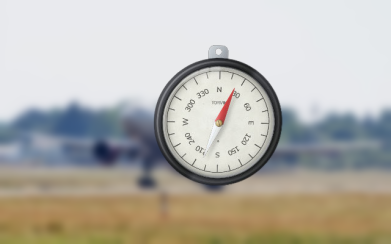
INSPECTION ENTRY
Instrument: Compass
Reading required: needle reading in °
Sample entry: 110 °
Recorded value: 22.5 °
